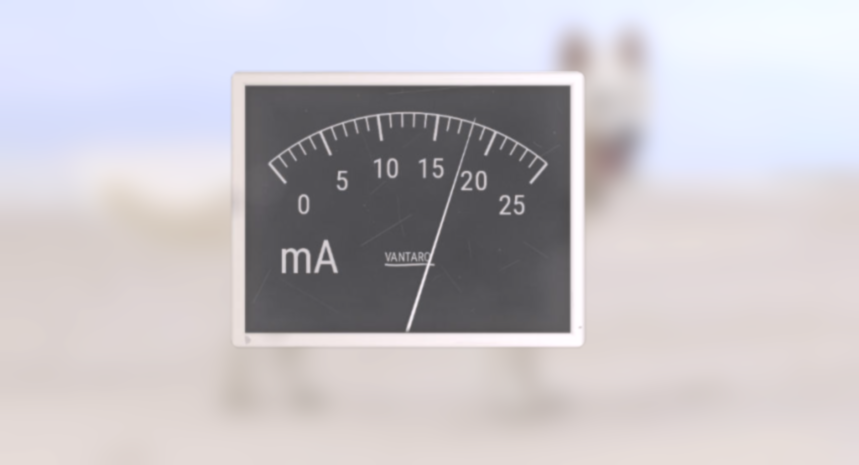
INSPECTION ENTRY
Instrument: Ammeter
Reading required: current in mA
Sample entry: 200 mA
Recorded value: 18 mA
